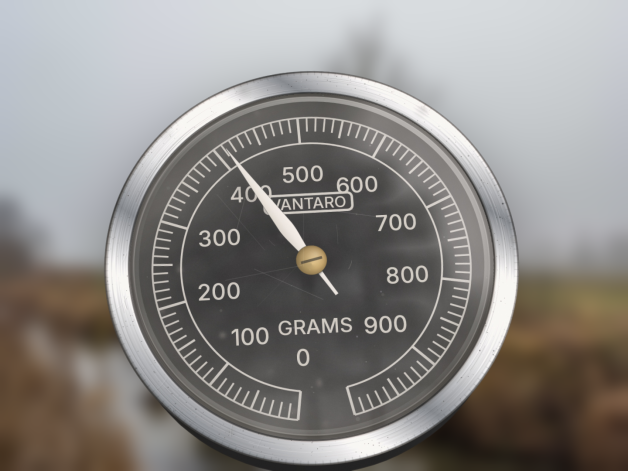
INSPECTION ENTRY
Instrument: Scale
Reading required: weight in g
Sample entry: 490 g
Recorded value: 410 g
